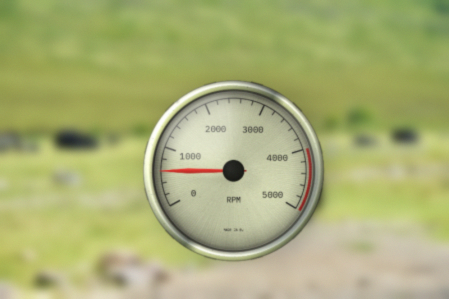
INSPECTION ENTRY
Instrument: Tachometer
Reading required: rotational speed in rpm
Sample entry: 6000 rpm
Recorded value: 600 rpm
